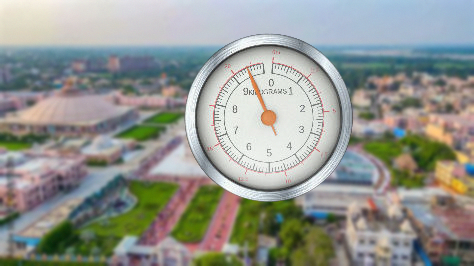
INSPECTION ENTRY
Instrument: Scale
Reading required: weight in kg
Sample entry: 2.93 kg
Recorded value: 9.5 kg
